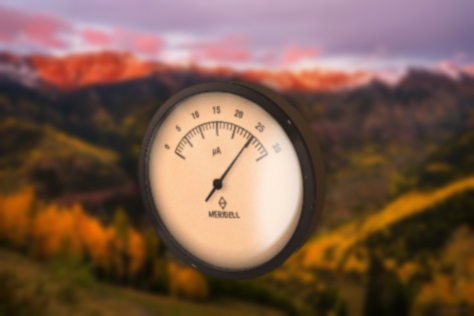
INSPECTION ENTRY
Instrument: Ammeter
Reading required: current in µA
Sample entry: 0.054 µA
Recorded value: 25 µA
